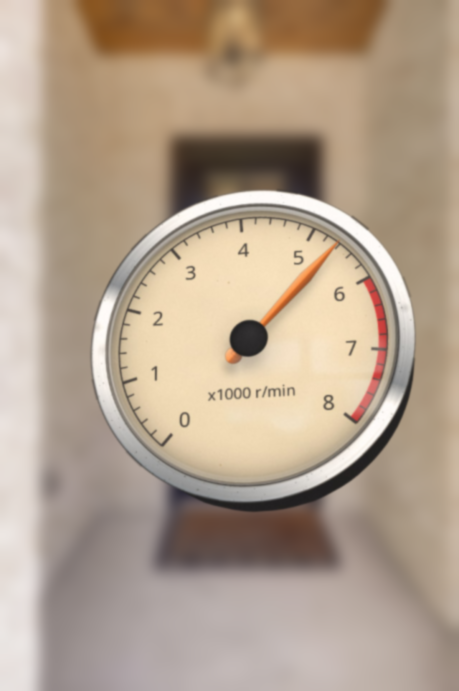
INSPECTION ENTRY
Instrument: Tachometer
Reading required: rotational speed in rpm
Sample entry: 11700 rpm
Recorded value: 5400 rpm
